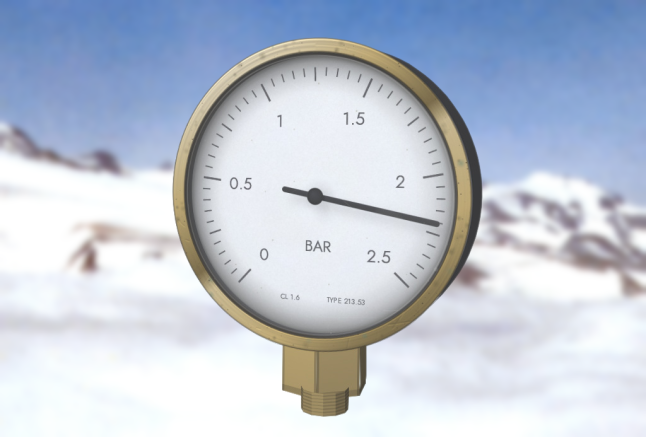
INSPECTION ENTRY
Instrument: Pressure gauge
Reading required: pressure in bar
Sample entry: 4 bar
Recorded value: 2.2 bar
